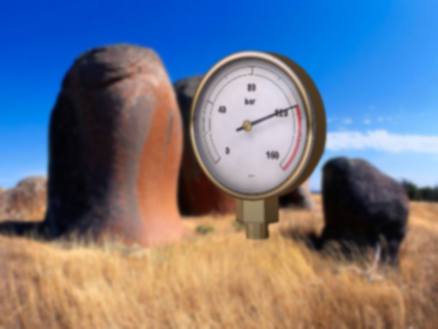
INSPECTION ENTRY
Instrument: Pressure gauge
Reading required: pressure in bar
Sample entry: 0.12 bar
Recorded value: 120 bar
